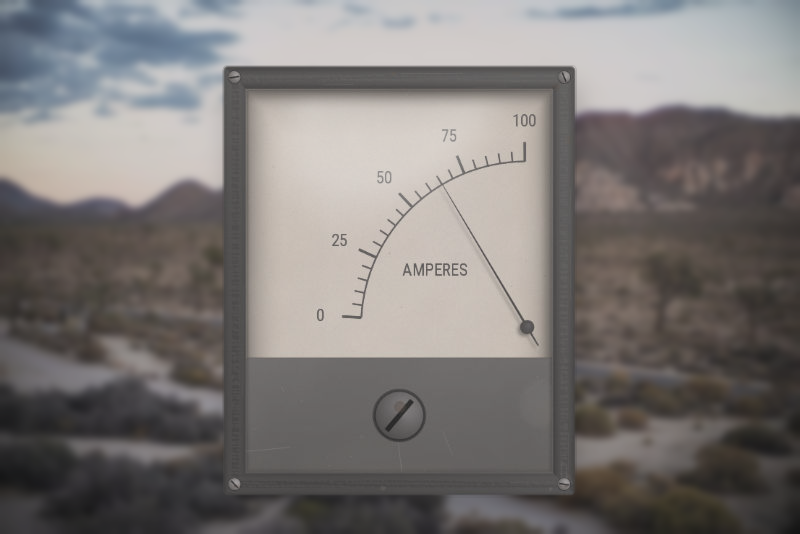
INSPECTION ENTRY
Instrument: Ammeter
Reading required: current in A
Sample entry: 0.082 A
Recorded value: 65 A
